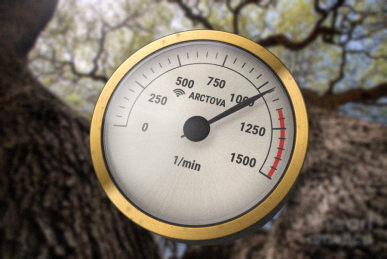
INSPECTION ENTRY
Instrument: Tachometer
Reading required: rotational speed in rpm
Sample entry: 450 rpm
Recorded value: 1050 rpm
